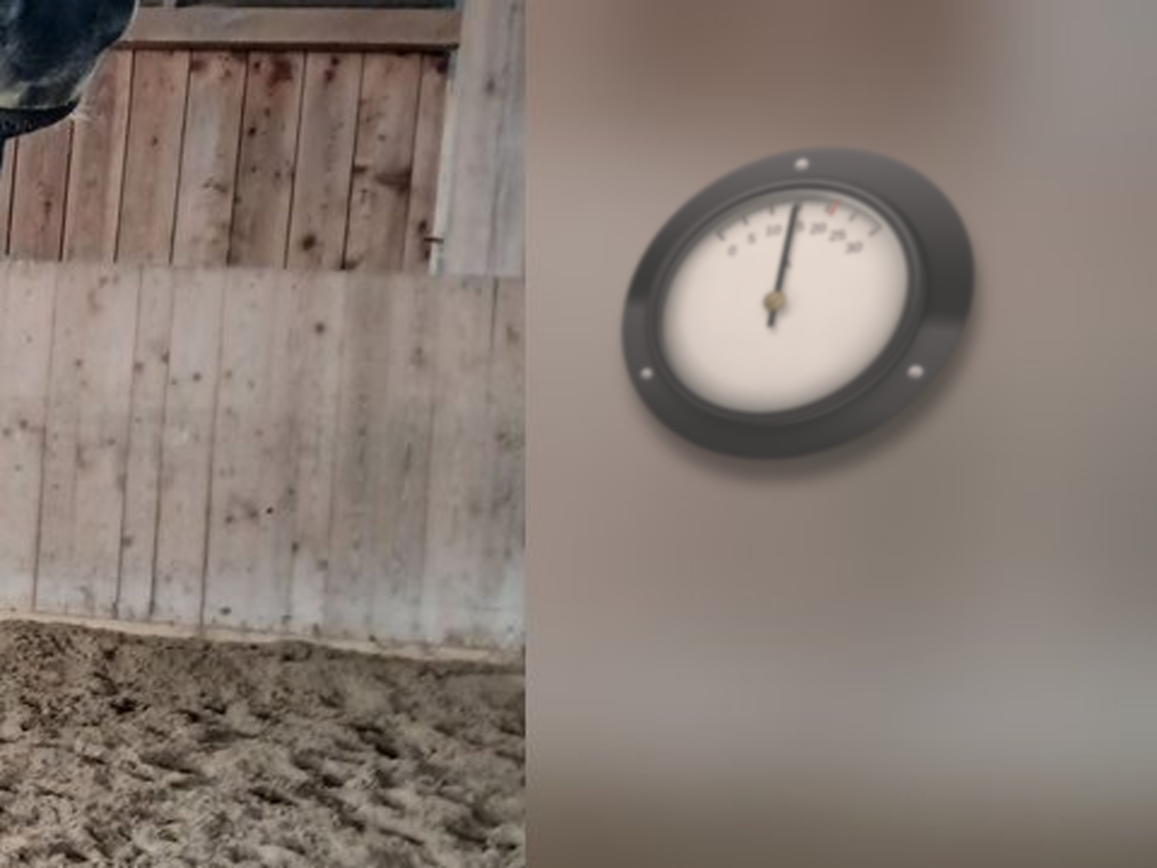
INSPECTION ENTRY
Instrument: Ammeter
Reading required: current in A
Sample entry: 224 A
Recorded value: 15 A
